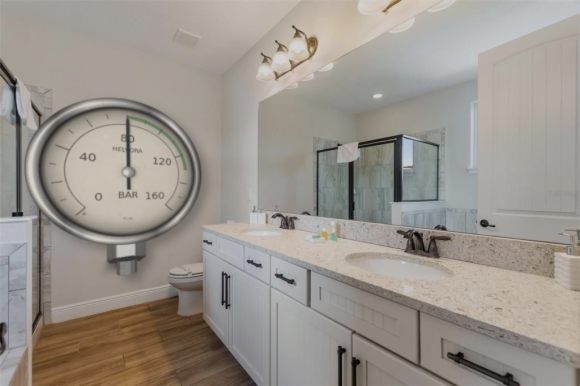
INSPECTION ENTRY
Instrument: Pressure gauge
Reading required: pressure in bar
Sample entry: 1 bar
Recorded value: 80 bar
